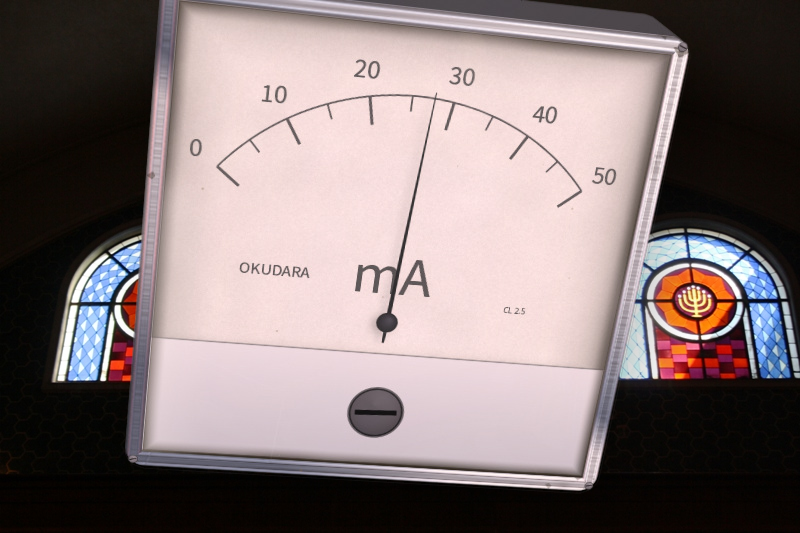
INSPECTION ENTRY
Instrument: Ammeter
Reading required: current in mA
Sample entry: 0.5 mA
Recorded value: 27.5 mA
